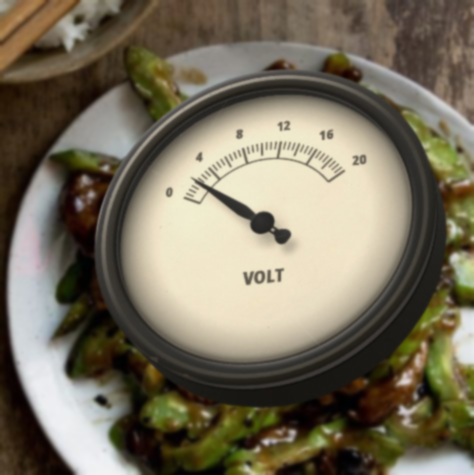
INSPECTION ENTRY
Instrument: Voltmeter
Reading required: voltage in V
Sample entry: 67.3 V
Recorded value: 2 V
